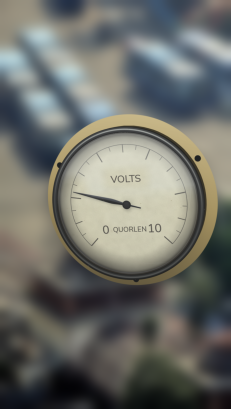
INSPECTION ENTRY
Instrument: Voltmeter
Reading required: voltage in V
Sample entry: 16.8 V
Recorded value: 2.25 V
